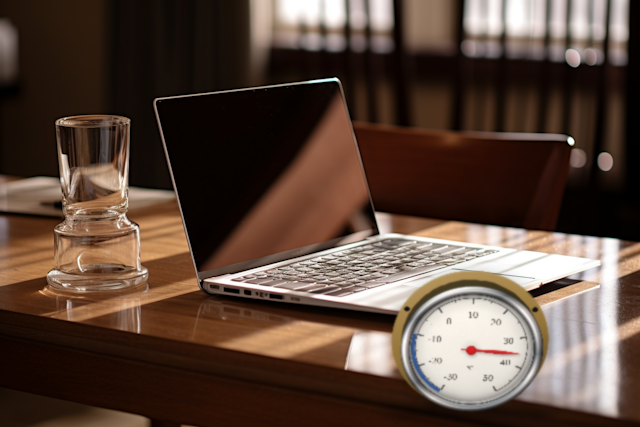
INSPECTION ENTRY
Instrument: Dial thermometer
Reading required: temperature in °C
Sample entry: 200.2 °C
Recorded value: 35 °C
